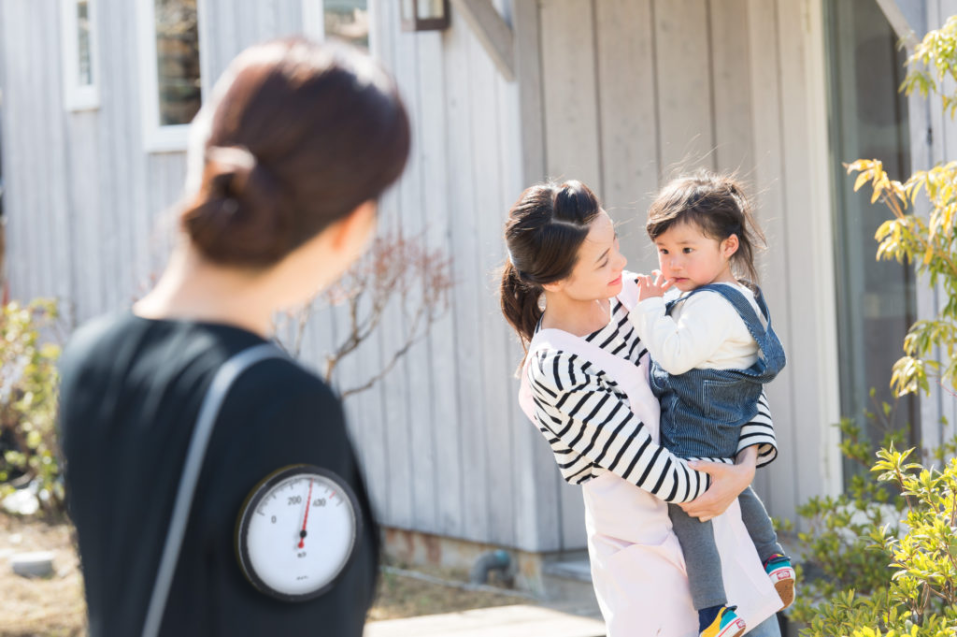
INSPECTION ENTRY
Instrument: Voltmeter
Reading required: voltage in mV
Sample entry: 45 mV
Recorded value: 300 mV
